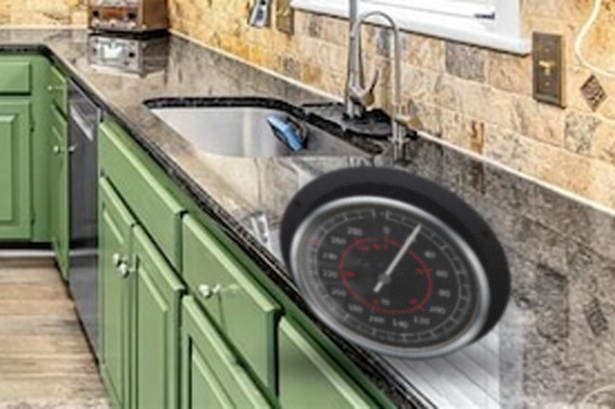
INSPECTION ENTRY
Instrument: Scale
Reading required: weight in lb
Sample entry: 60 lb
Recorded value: 20 lb
